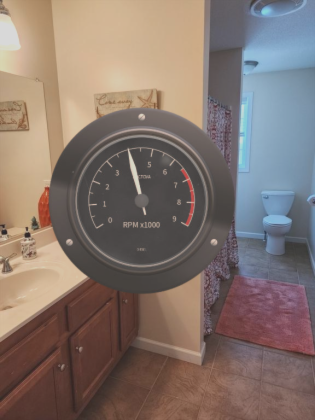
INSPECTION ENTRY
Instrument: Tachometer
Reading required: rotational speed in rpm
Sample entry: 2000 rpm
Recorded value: 4000 rpm
